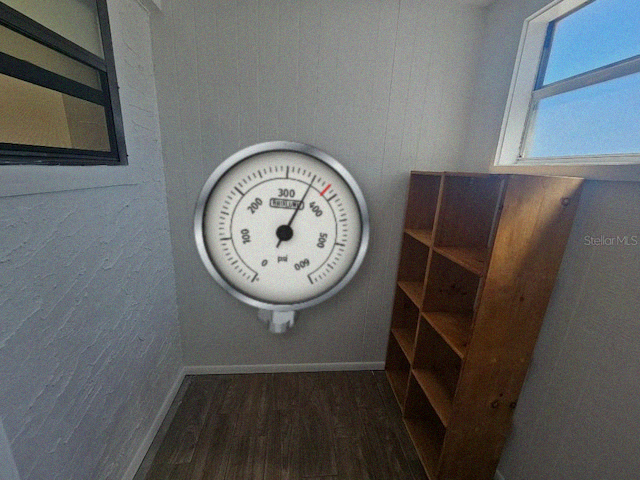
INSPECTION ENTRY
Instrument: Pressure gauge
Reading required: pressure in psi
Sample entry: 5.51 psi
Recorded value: 350 psi
